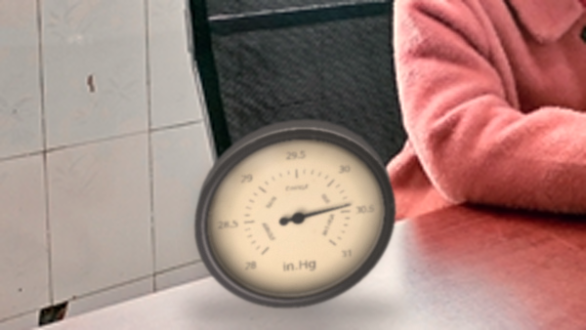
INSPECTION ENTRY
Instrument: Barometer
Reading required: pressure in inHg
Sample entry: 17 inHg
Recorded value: 30.4 inHg
